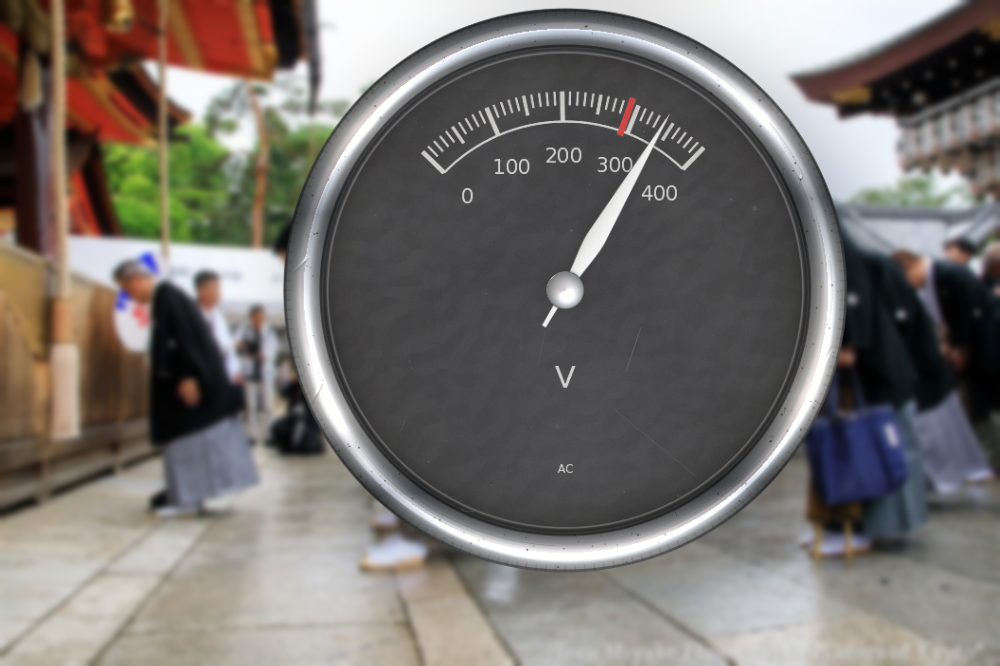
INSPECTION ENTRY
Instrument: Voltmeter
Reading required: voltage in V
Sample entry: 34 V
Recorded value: 340 V
